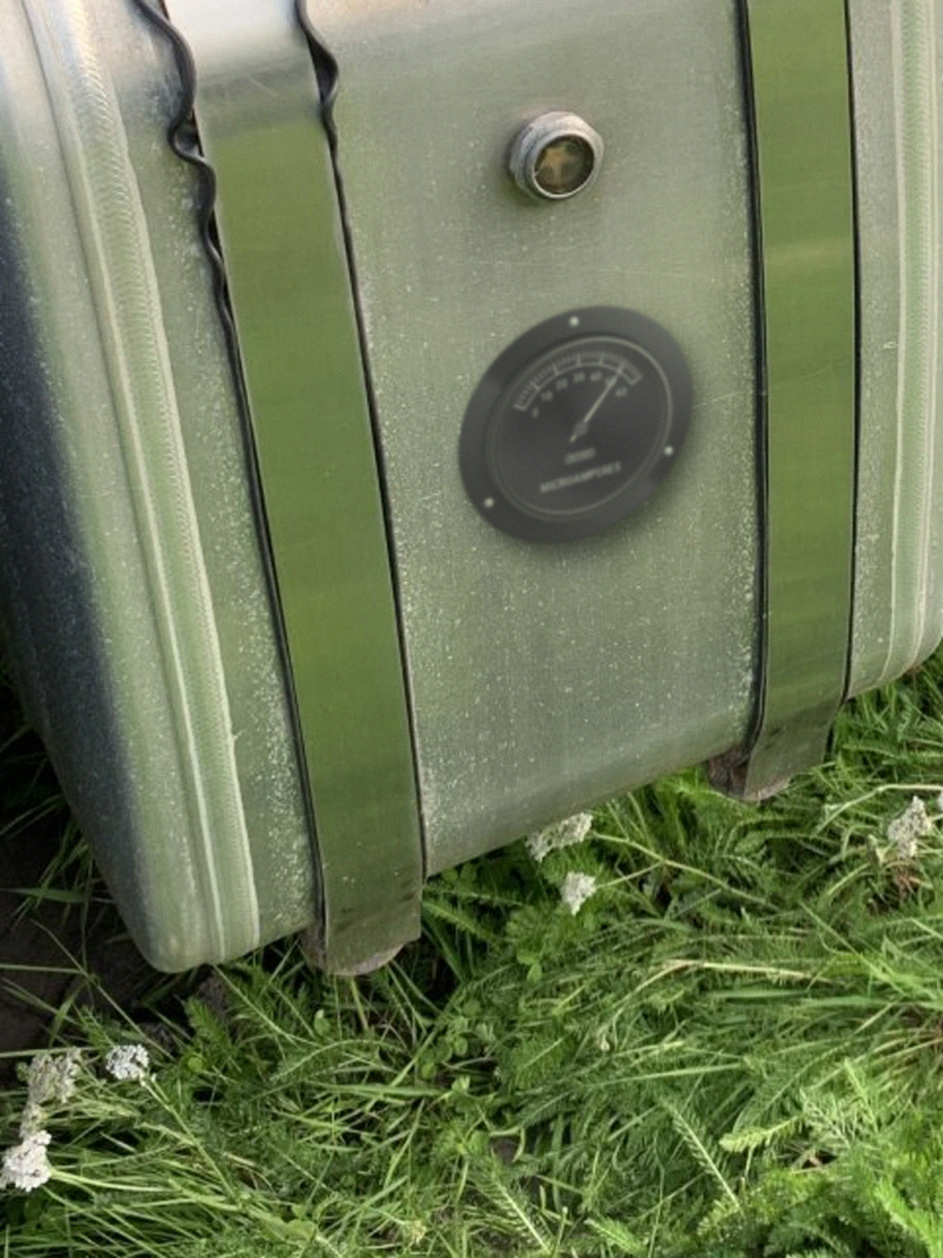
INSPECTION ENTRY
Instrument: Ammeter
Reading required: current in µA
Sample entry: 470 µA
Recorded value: 50 µA
